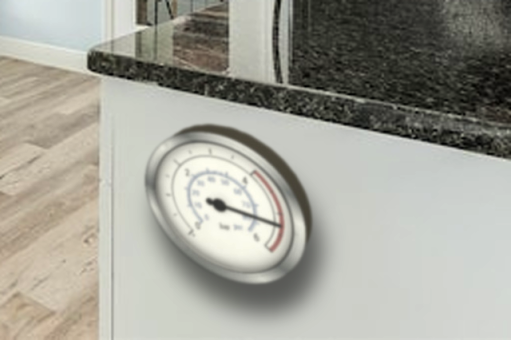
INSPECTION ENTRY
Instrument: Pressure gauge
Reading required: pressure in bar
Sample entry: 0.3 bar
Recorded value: 5.25 bar
